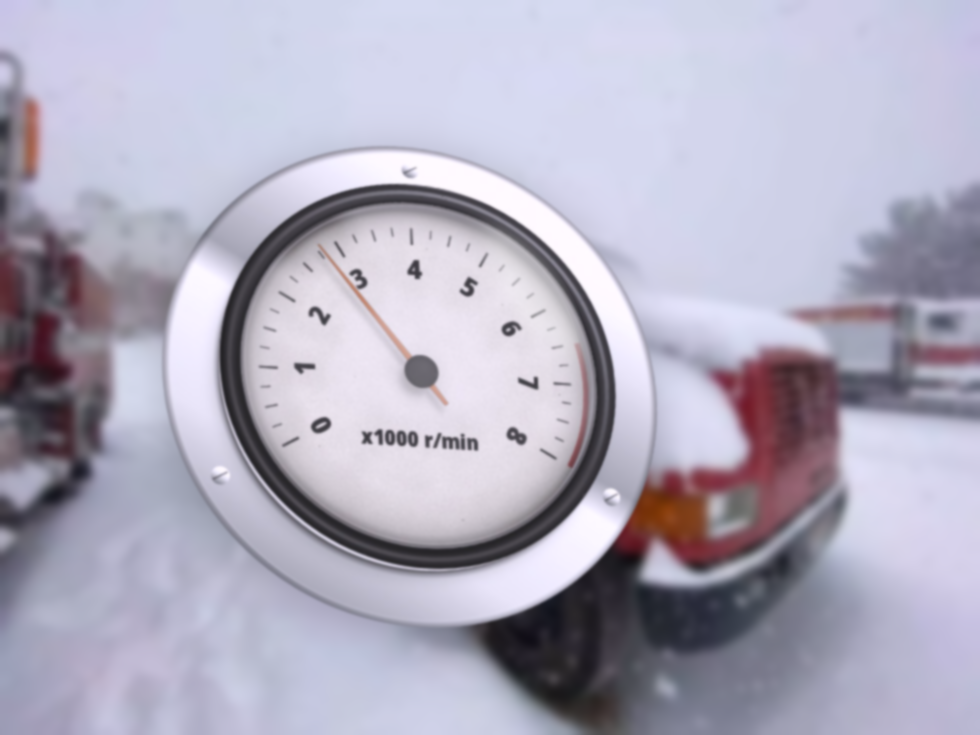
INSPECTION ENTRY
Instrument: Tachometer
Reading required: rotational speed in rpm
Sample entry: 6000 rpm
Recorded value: 2750 rpm
